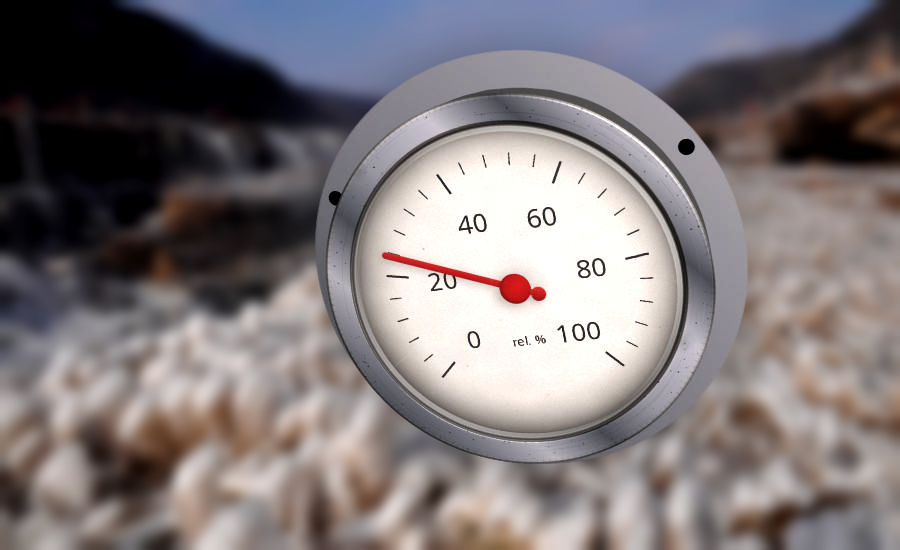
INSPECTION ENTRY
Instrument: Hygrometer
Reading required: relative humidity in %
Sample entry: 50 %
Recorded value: 24 %
